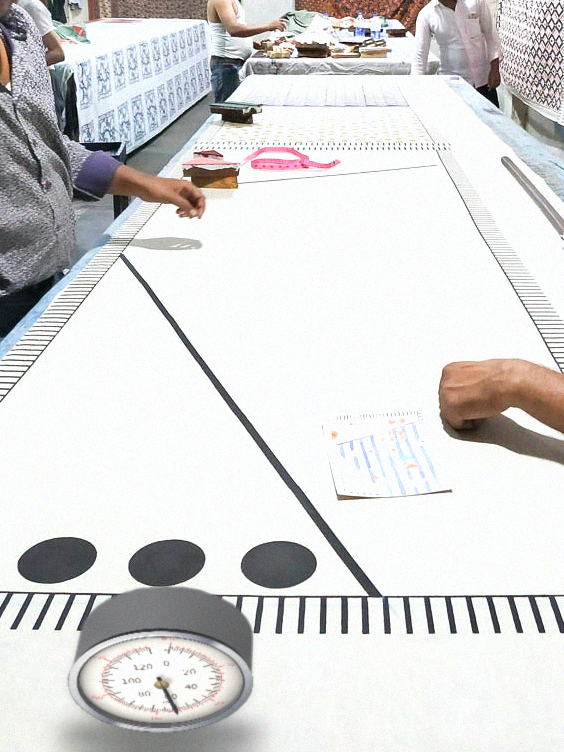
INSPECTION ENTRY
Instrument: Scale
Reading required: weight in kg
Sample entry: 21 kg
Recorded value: 60 kg
